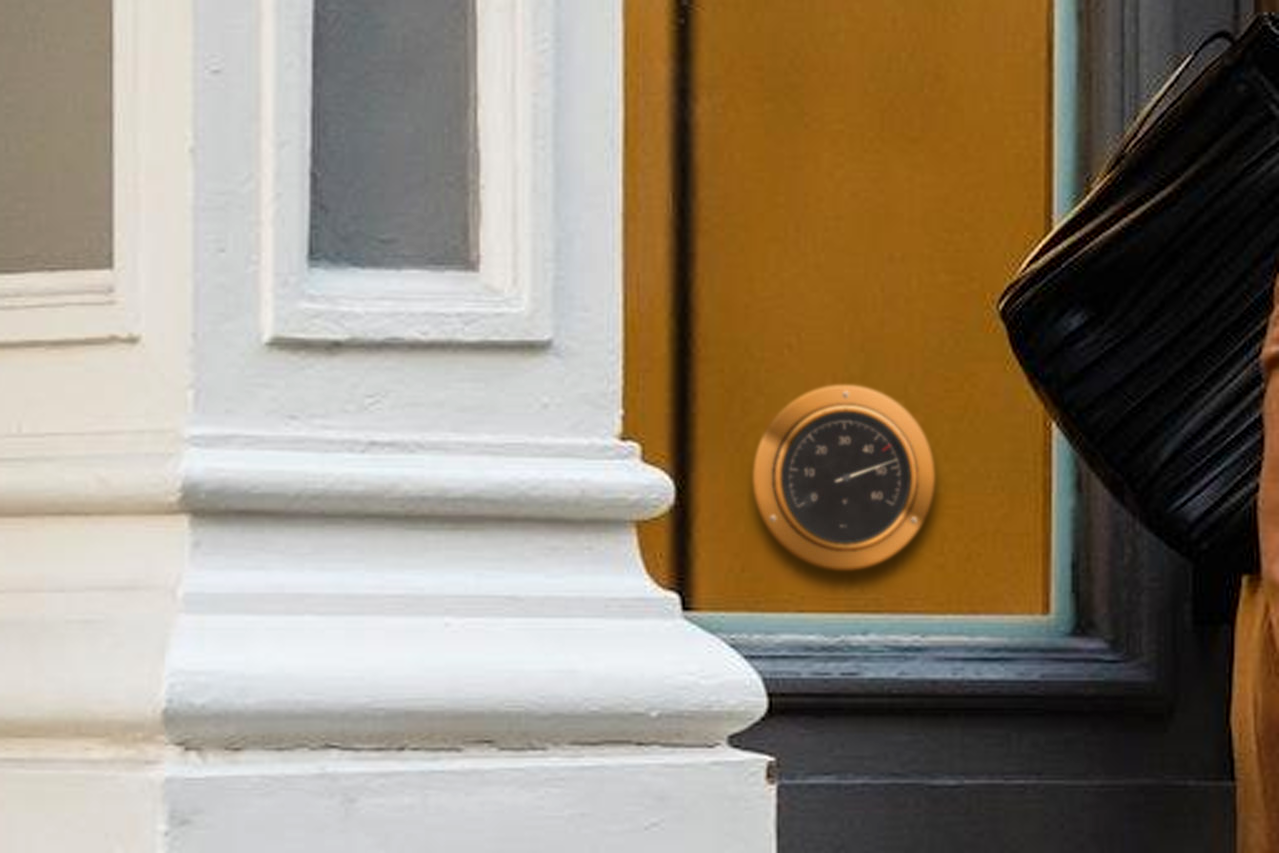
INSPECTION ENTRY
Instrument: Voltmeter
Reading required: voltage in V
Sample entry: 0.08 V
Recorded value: 48 V
